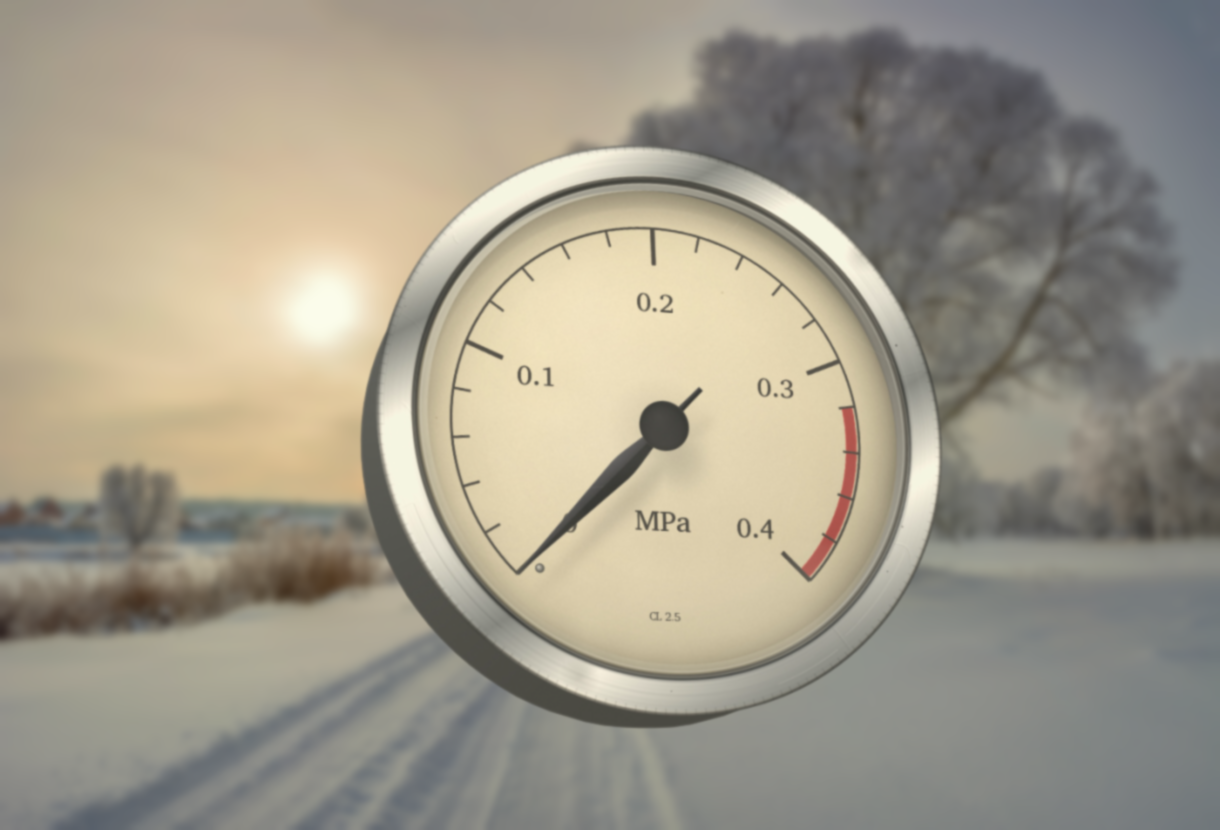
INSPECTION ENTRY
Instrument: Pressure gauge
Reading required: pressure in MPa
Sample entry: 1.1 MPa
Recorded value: 0 MPa
